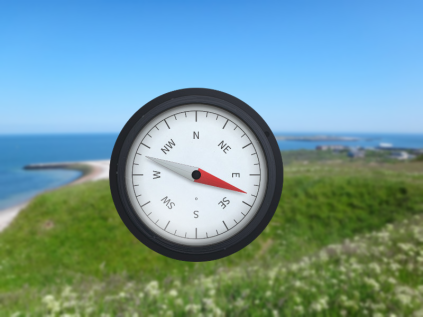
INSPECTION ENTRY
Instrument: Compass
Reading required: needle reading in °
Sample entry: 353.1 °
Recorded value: 110 °
